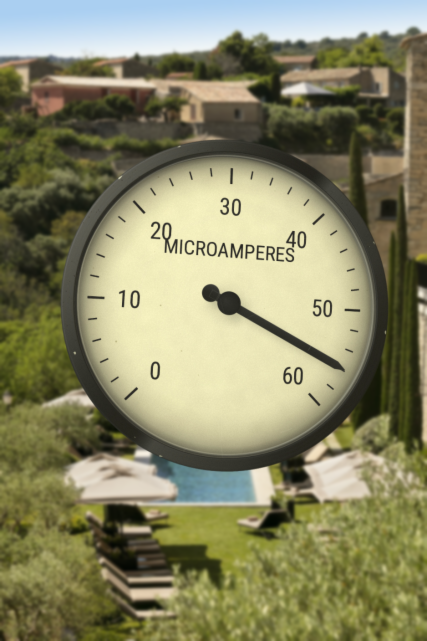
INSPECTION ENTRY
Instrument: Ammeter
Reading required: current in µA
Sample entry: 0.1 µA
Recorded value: 56 µA
